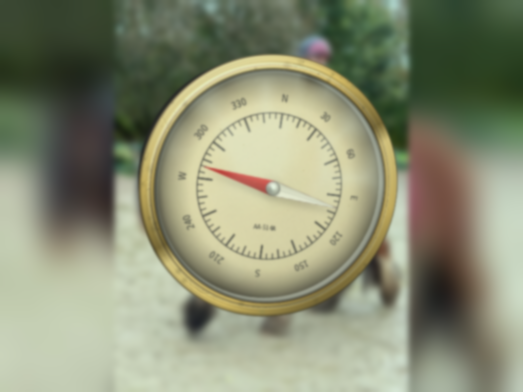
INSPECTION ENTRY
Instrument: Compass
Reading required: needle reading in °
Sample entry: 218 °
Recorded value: 280 °
